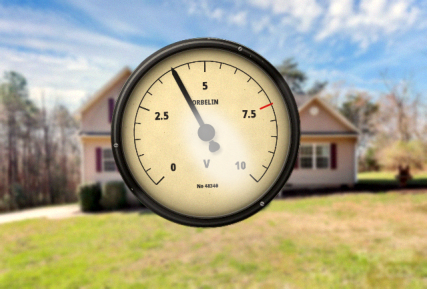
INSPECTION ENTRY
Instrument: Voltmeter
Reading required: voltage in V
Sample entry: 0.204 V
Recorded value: 4 V
